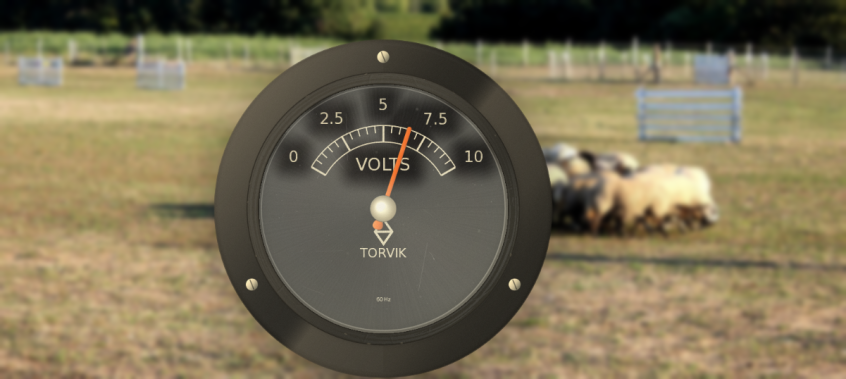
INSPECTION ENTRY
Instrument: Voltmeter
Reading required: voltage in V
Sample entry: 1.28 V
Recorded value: 6.5 V
